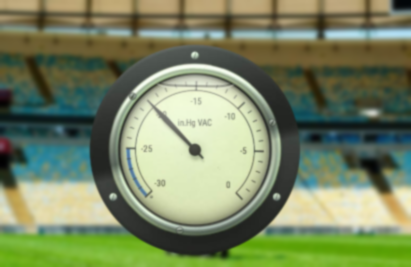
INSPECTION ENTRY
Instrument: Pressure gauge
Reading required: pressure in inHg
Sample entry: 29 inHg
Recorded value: -20 inHg
